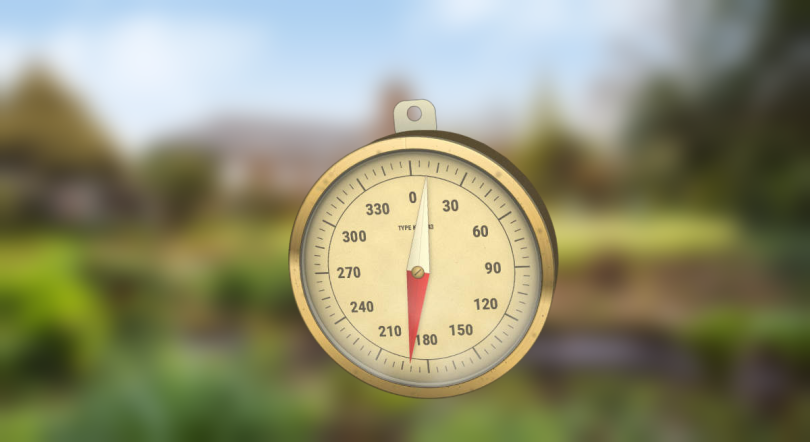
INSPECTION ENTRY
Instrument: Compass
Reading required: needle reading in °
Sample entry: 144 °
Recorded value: 190 °
